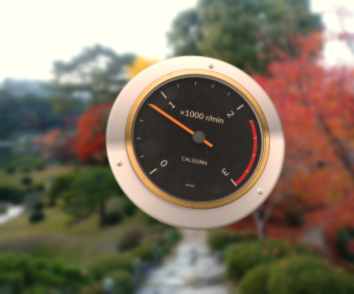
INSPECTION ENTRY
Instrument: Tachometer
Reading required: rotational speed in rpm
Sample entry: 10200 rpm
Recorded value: 800 rpm
